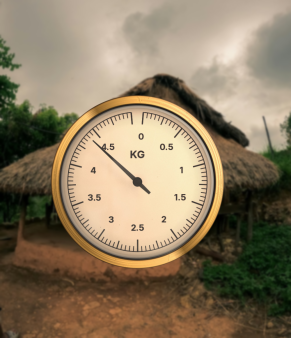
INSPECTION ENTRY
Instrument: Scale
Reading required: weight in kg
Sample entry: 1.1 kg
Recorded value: 4.4 kg
